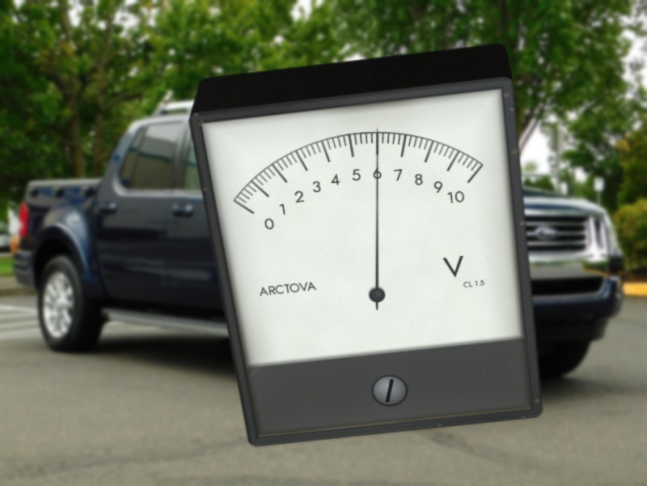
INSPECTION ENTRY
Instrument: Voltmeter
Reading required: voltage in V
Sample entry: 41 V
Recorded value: 6 V
